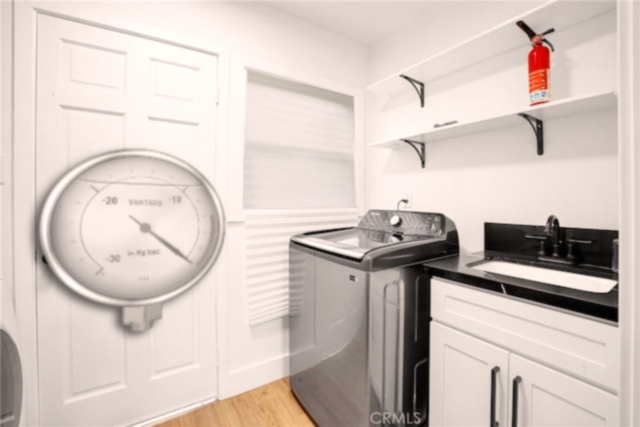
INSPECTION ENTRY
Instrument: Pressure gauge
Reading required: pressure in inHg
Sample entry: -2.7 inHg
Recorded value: 0 inHg
